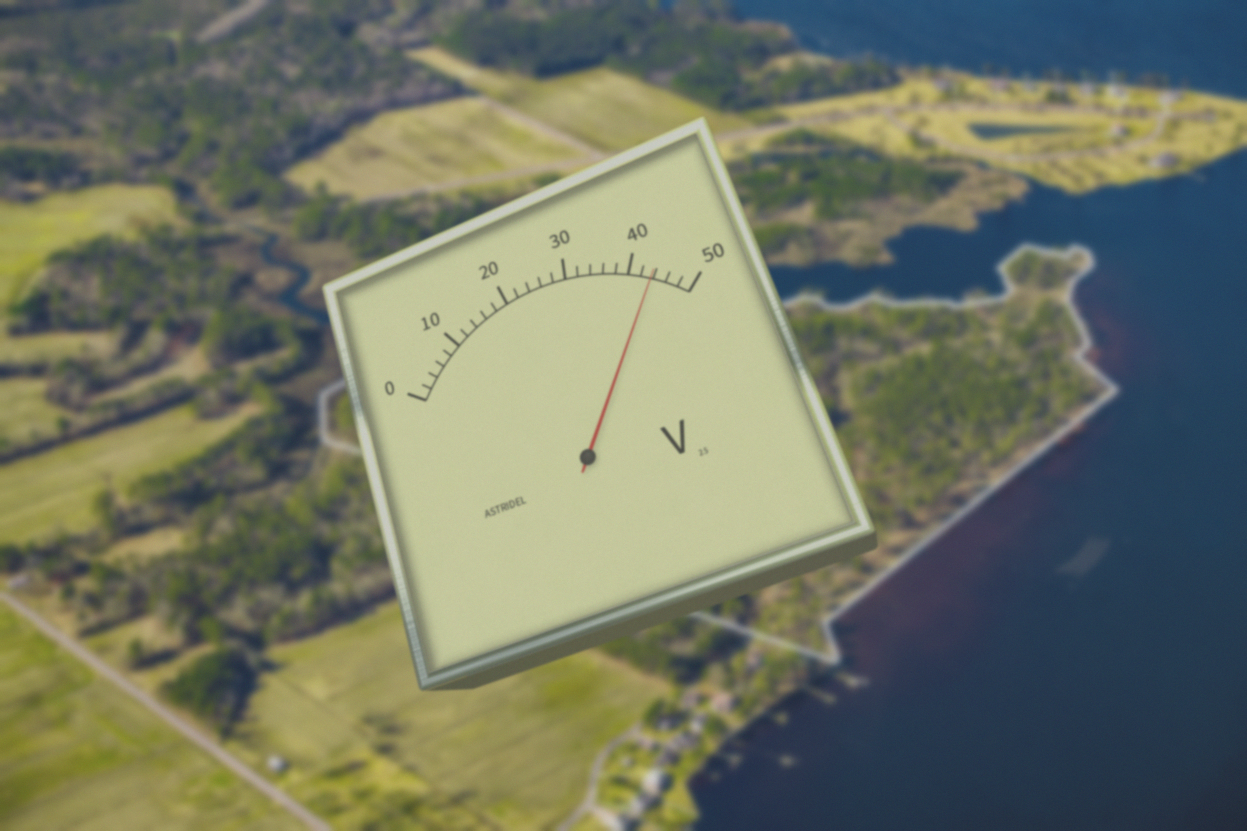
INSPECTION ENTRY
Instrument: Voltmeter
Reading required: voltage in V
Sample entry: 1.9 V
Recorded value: 44 V
